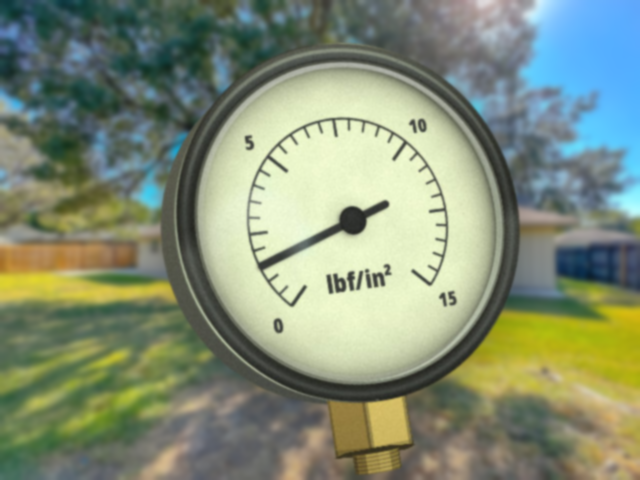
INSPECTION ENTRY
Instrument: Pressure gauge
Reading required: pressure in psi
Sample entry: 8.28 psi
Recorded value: 1.5 psi
